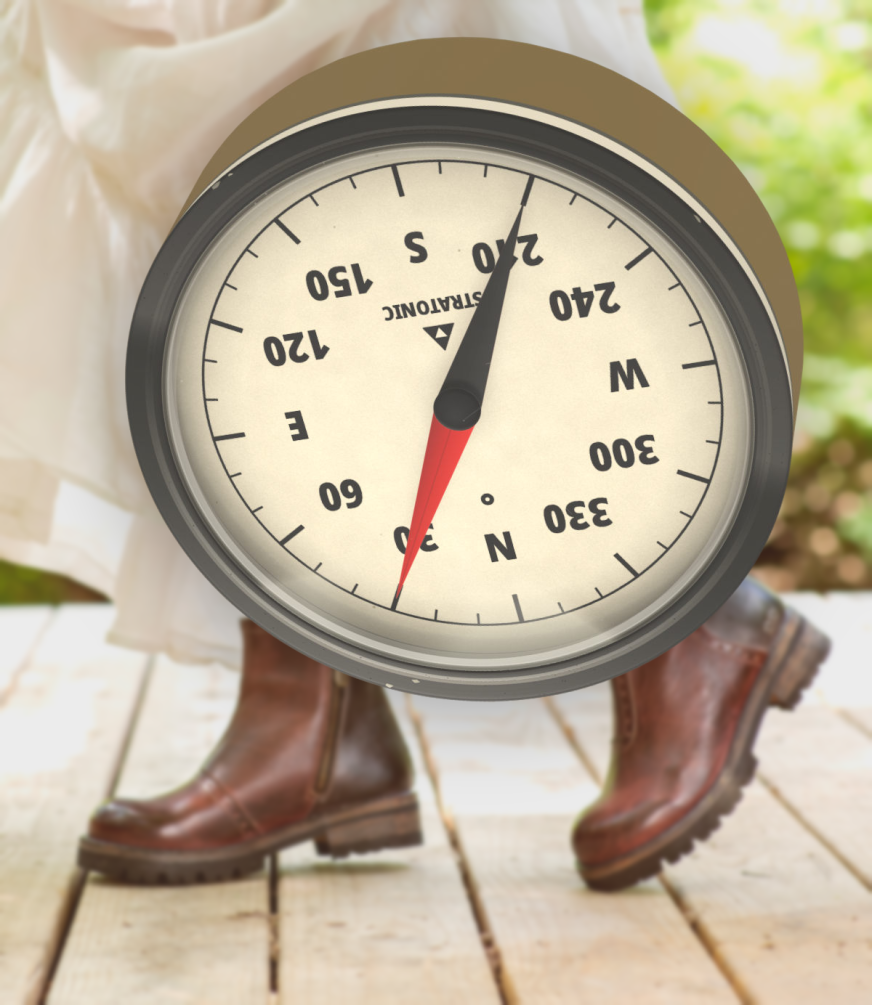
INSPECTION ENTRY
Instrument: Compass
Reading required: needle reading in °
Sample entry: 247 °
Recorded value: 30 °
